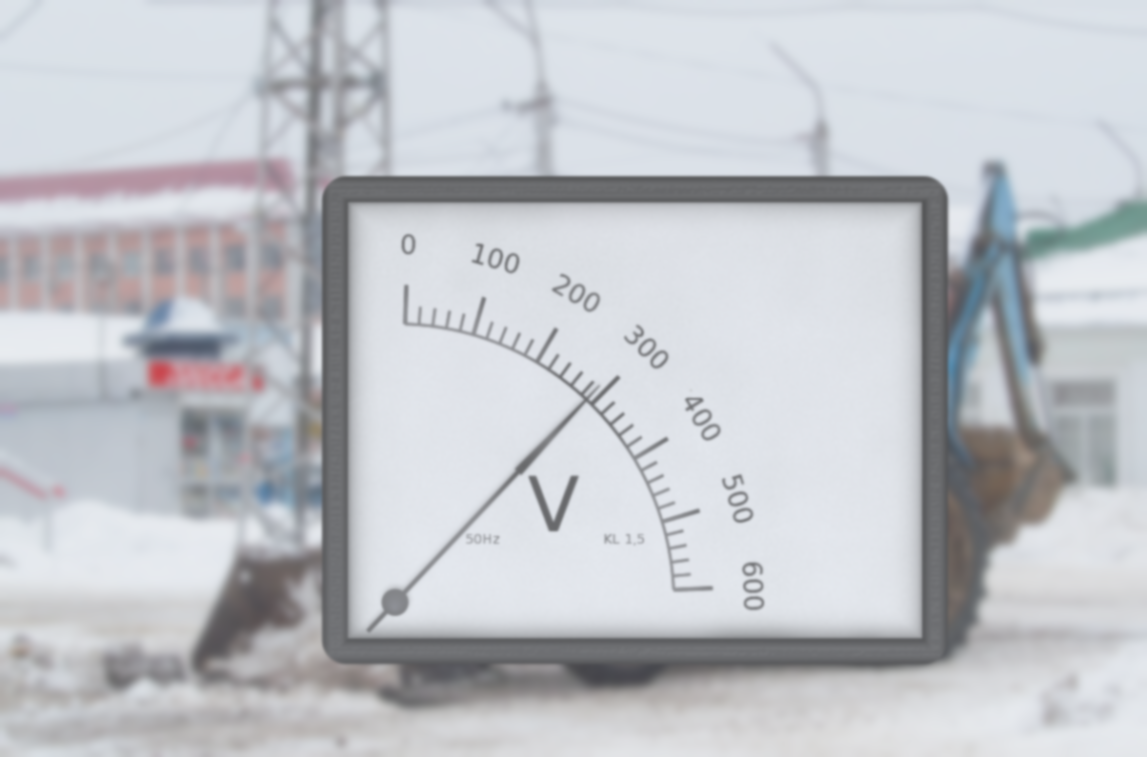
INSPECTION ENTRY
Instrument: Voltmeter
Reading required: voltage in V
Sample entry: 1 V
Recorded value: 290 V
